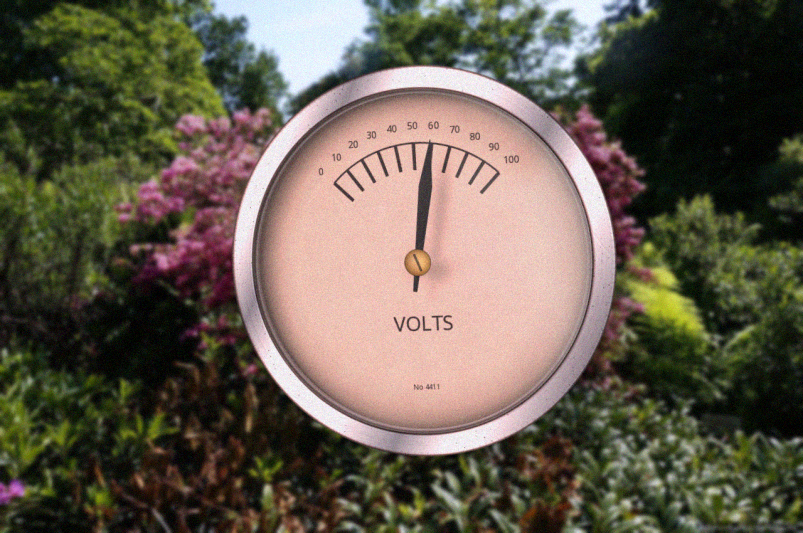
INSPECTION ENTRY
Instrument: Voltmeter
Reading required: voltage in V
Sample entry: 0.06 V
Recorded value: 60 V
